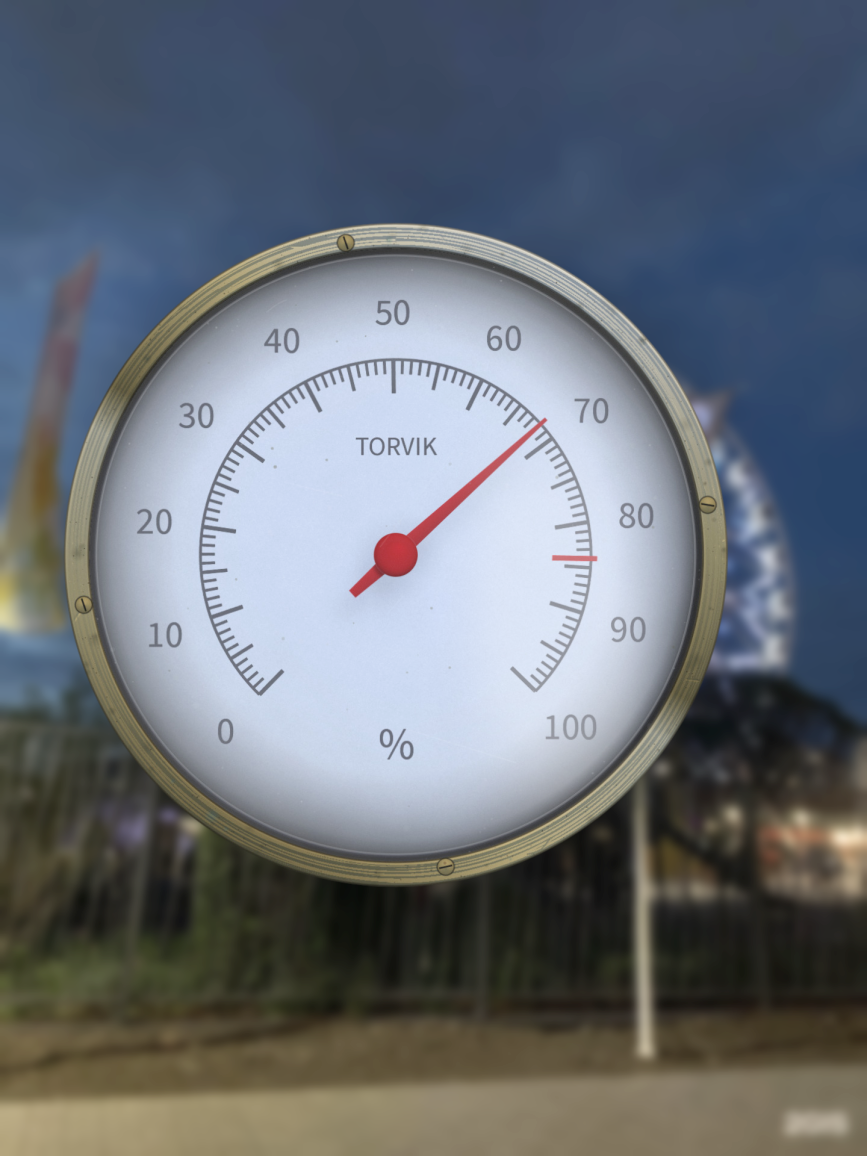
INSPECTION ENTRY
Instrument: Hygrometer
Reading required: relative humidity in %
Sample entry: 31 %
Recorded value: 68 %
